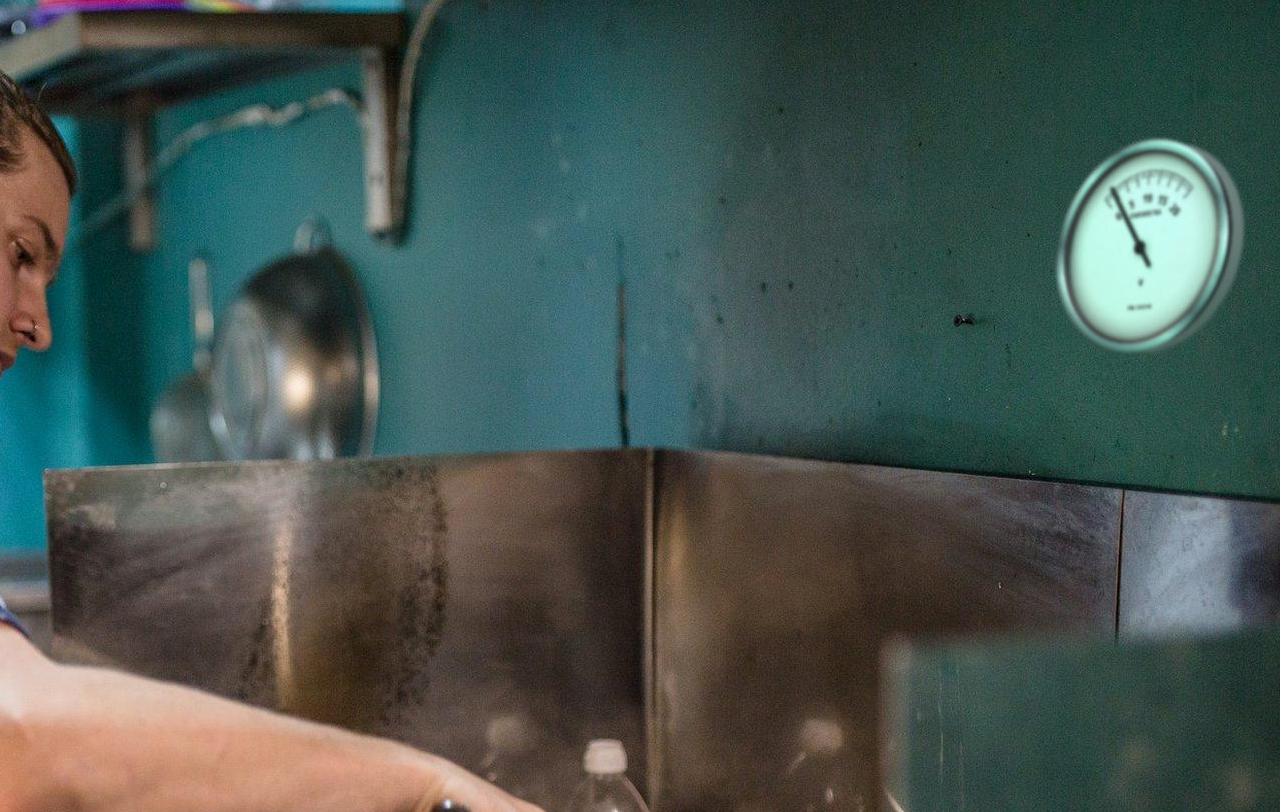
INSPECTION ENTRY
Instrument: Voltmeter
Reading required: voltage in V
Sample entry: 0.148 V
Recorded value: 2.5 V
